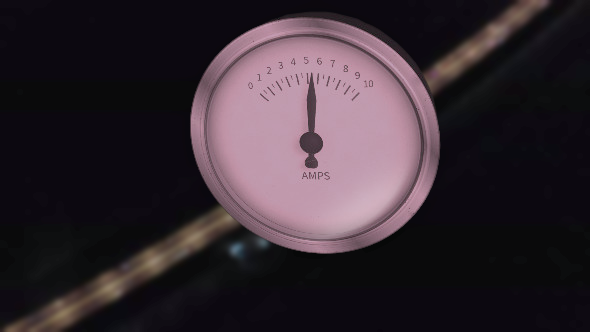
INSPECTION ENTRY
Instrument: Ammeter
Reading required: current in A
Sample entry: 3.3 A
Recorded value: 5.5 A
